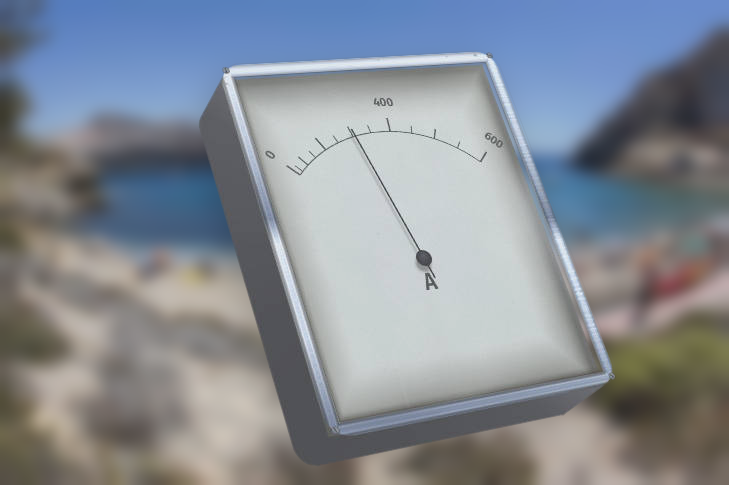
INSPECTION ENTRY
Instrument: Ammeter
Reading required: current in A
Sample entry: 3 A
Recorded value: 300 A
